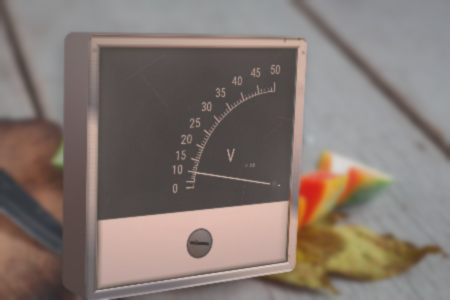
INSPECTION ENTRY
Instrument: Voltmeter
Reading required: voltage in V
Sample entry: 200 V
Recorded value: 10 V
